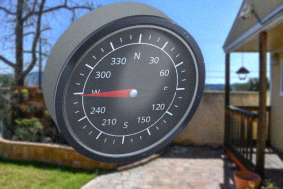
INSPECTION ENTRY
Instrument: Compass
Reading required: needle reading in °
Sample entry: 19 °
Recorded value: 270 °
